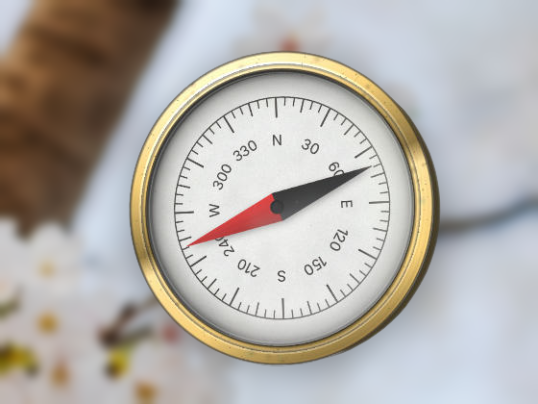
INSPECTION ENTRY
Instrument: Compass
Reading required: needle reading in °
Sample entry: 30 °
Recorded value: 250 °
